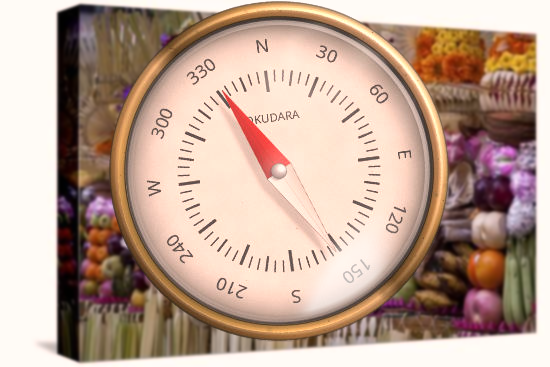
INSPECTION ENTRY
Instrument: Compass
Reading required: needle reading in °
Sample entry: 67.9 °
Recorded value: 332.5 °
